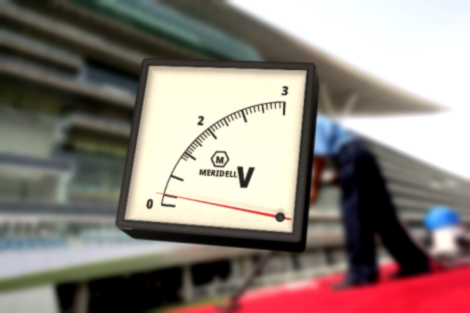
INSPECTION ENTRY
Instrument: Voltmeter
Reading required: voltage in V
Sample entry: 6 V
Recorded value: 0.5 V
